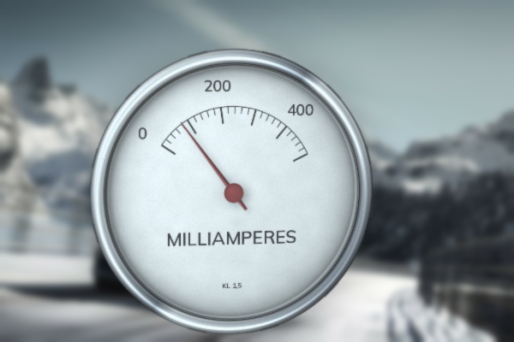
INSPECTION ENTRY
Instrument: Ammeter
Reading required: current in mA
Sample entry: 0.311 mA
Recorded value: 80 mA
